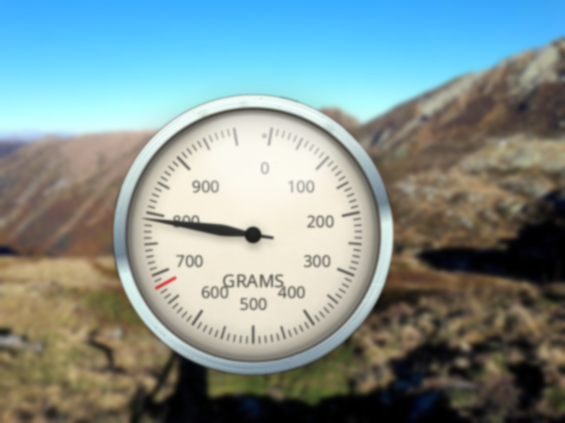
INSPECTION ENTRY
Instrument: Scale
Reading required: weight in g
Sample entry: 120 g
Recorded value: 790 g
